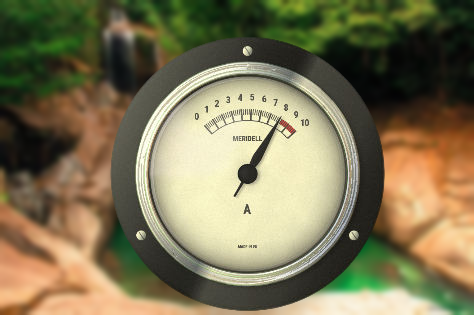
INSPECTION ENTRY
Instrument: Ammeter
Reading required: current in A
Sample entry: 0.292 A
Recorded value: 8 A
